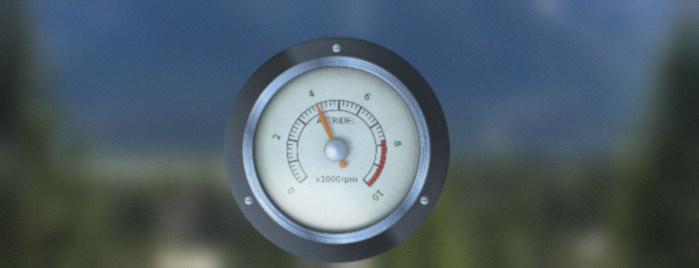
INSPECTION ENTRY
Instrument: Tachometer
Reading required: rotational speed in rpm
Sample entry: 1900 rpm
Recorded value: 4000 rpm
